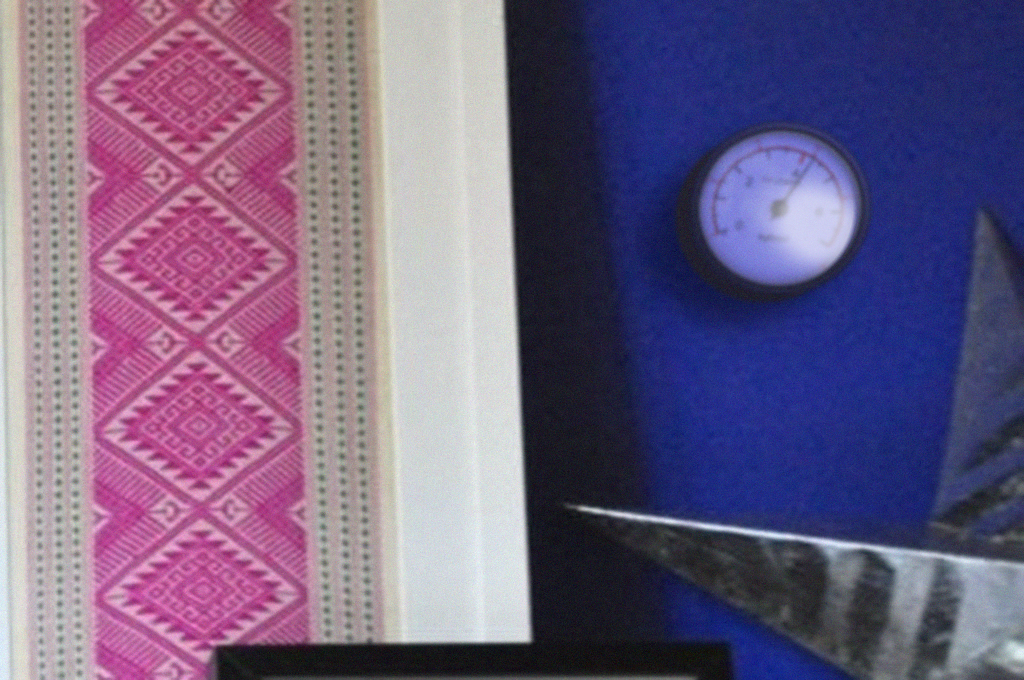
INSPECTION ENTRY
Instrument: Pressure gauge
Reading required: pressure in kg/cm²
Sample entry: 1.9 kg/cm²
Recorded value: 4.25 kg/cm²
